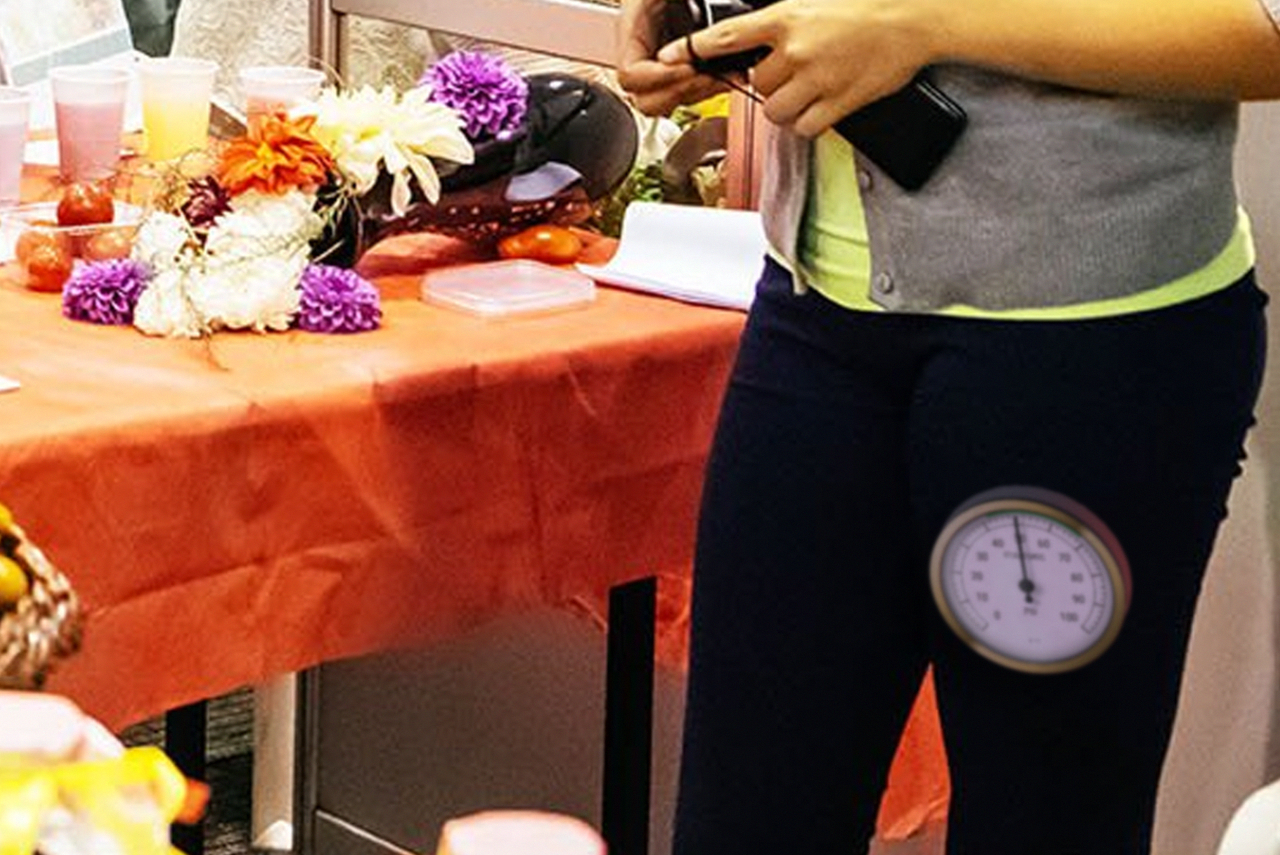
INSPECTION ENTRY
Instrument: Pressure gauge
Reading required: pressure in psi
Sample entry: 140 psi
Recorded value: 50 psi
